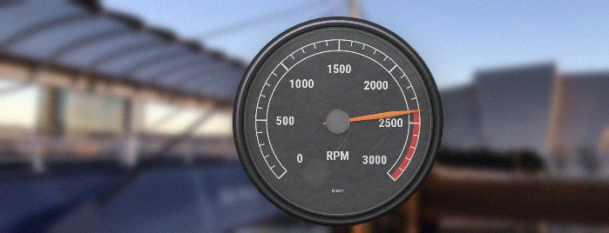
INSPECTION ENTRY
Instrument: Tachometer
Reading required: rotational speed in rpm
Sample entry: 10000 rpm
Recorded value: 2400 rpm
